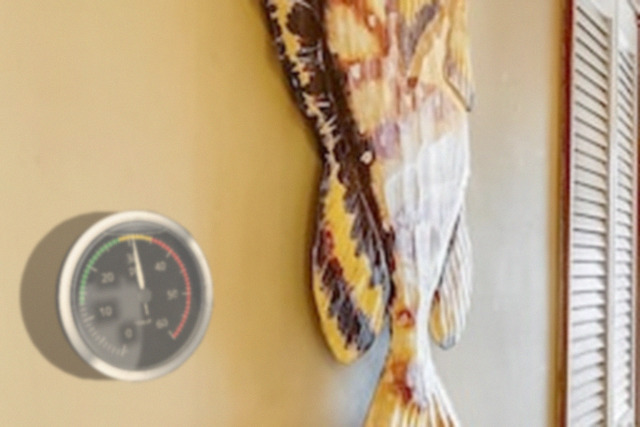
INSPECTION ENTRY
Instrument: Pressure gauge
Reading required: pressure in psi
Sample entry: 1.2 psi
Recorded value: 30 psi
